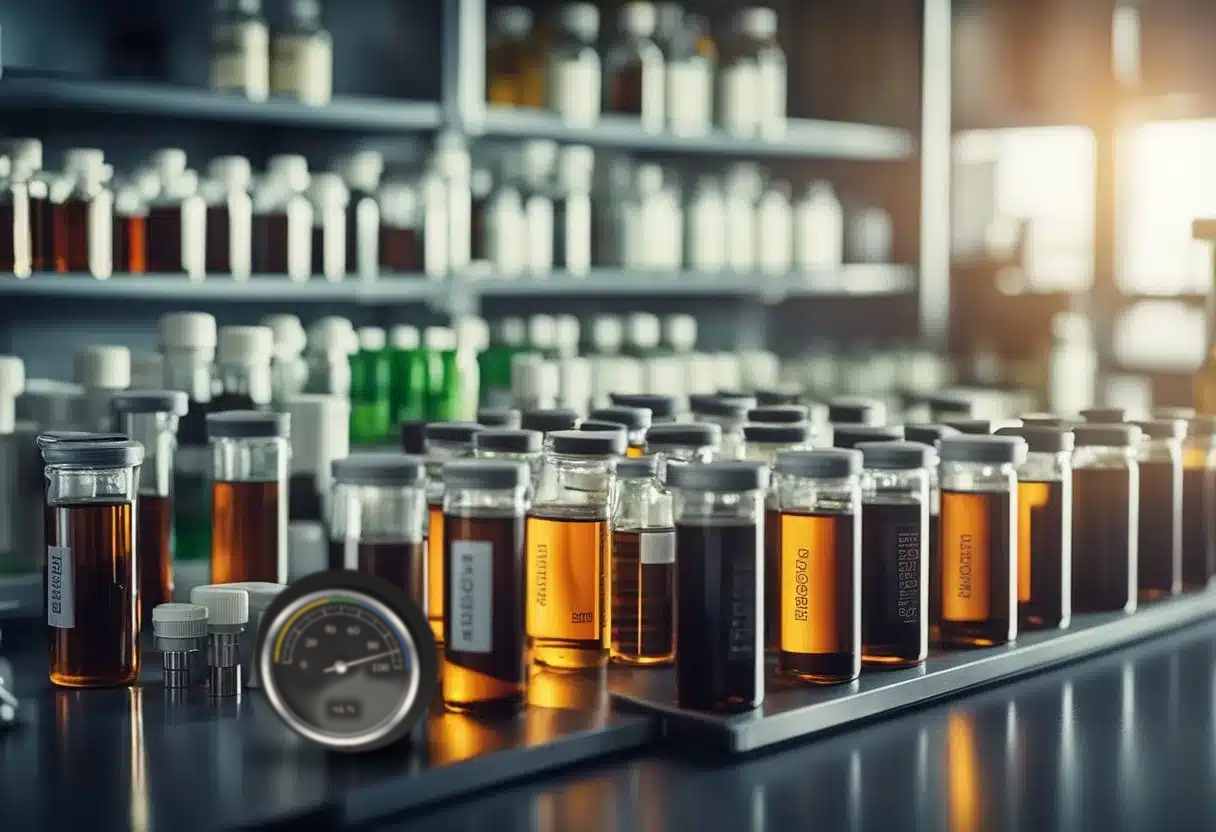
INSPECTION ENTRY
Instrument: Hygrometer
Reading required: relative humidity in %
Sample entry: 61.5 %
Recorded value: 90 %
